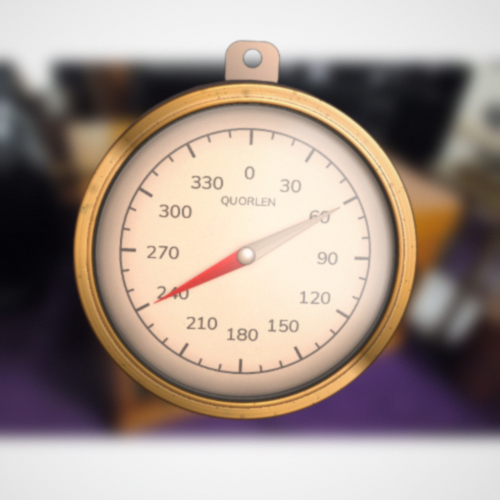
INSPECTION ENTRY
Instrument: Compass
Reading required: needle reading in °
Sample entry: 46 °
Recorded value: 240 °
